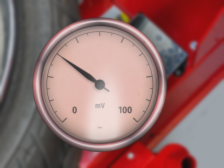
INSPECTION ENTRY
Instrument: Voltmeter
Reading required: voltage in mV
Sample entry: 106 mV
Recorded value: 30 mV
